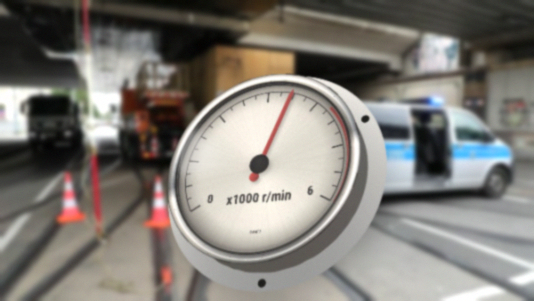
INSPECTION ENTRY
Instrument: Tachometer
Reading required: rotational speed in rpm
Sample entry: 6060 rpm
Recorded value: 3500 rpm
